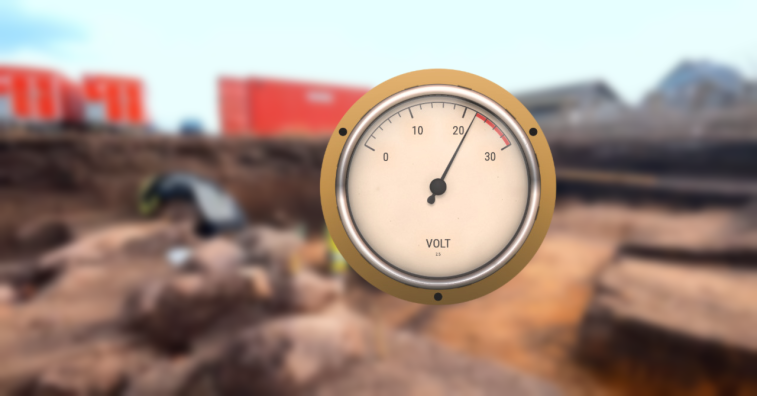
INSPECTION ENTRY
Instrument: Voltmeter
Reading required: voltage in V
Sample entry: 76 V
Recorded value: 22 V
